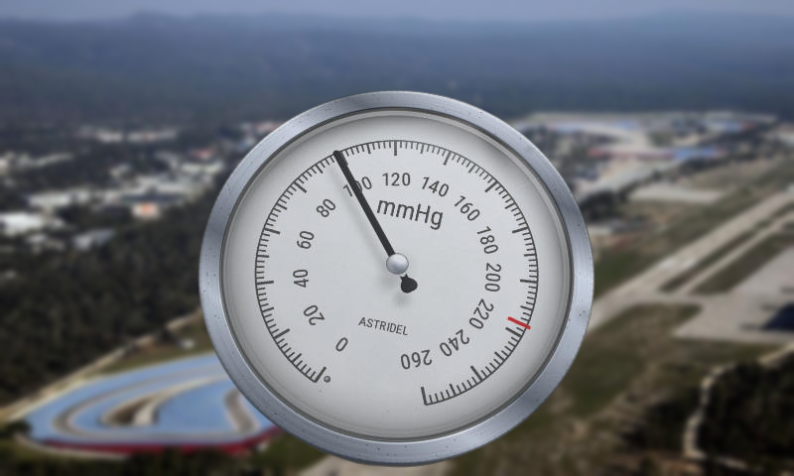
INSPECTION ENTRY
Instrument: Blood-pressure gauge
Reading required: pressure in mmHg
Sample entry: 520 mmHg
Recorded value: 98 mmHg
